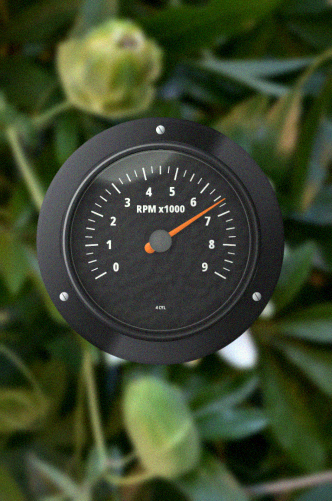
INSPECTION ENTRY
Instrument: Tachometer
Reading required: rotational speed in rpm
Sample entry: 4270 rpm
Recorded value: 6625 rpm
